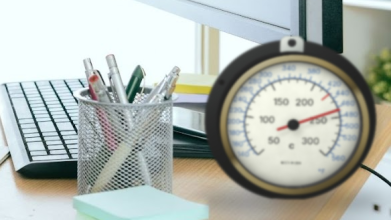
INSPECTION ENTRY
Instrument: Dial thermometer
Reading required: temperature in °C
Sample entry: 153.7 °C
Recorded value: 240 °C
